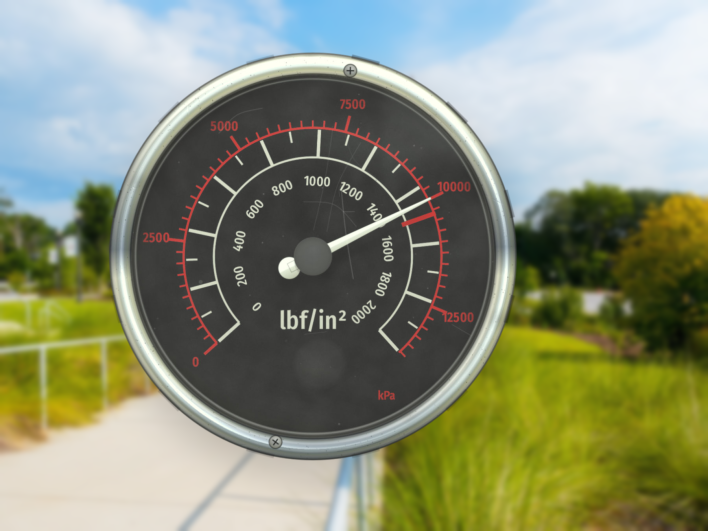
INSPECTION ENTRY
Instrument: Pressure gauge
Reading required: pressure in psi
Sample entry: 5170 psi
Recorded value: 1450 psi
